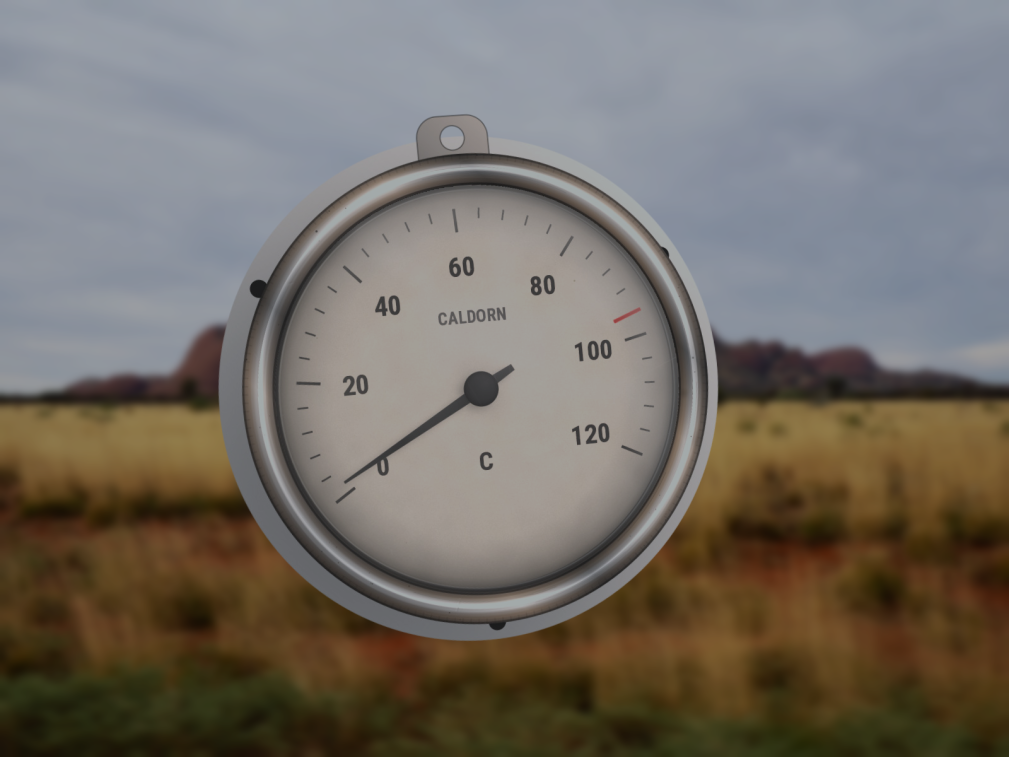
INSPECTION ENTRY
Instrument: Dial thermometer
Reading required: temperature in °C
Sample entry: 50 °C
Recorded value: 2 °C
